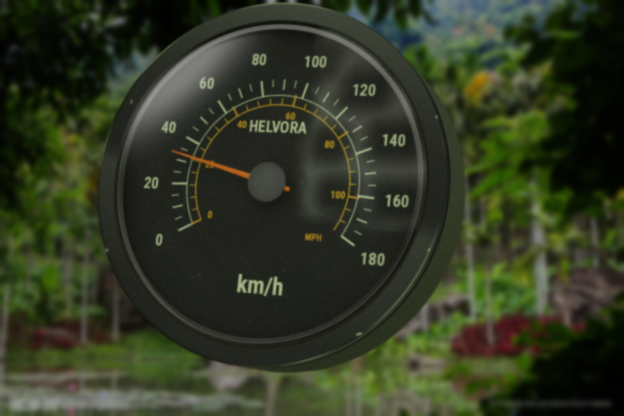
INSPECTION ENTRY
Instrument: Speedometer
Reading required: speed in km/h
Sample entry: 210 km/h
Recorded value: 32.5 km/h
